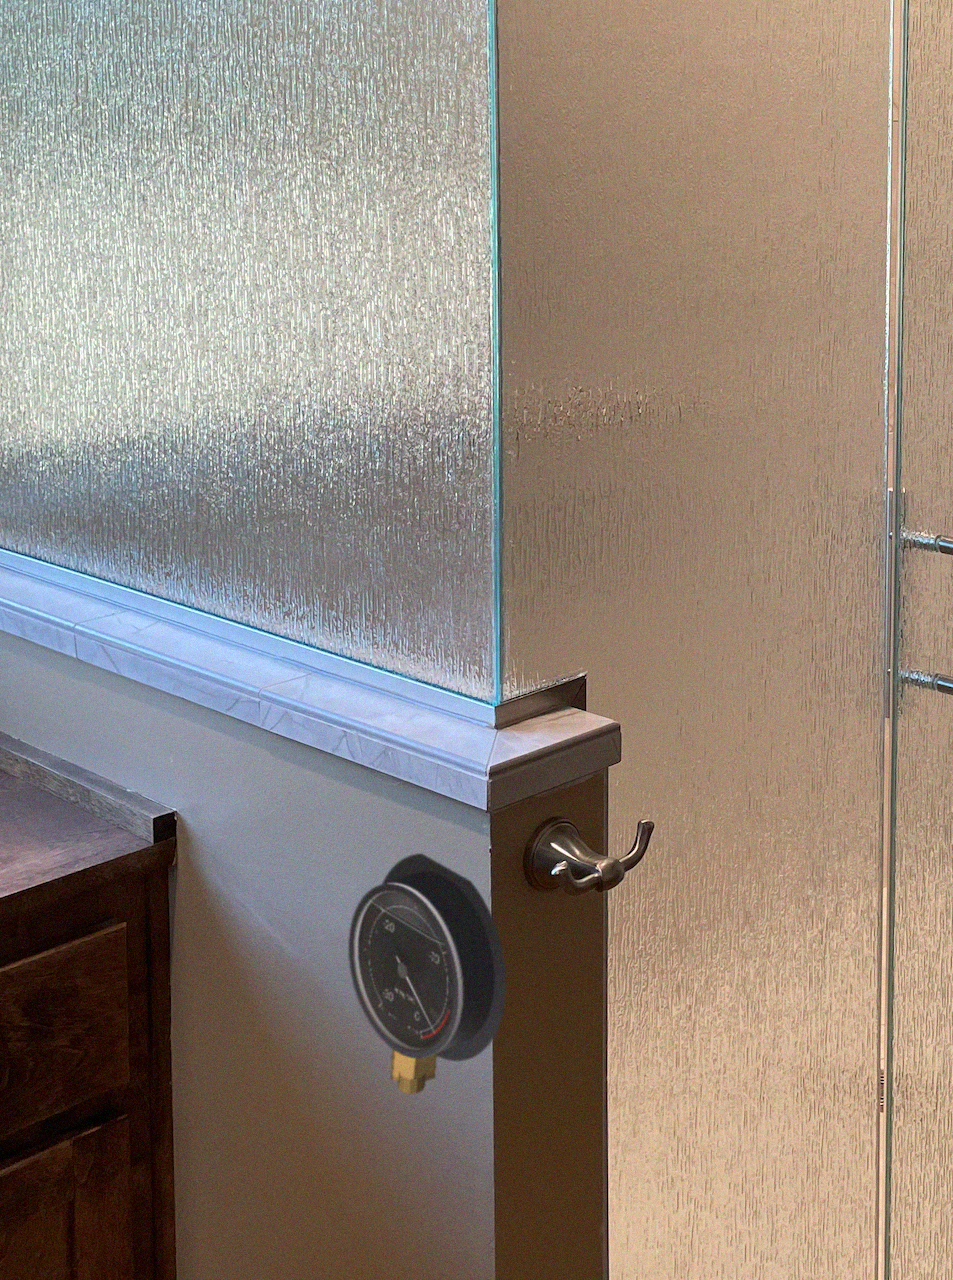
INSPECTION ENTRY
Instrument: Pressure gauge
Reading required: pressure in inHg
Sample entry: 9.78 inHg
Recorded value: -2.5 inHg
